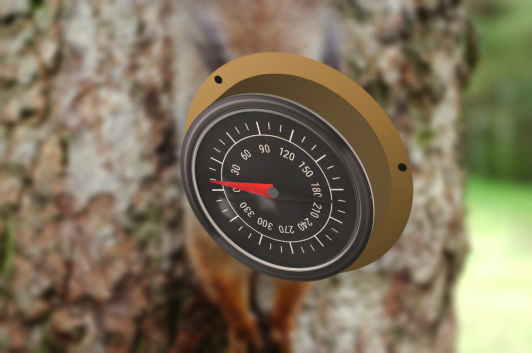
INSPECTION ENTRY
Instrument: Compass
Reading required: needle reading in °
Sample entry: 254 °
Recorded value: 10 °
